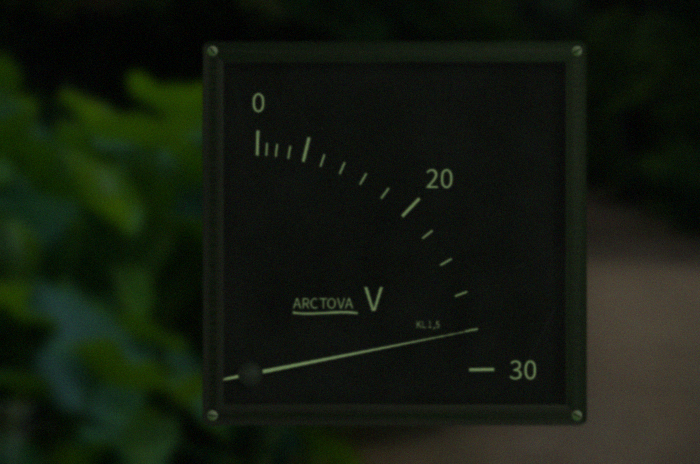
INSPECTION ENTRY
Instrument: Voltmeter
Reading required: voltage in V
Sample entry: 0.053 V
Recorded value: 28 V
